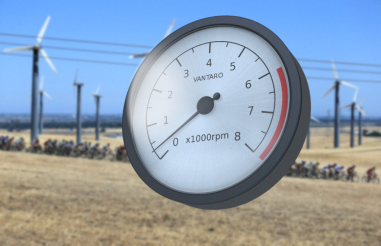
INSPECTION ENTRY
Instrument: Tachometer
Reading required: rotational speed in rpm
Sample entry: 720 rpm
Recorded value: 250 rpm
